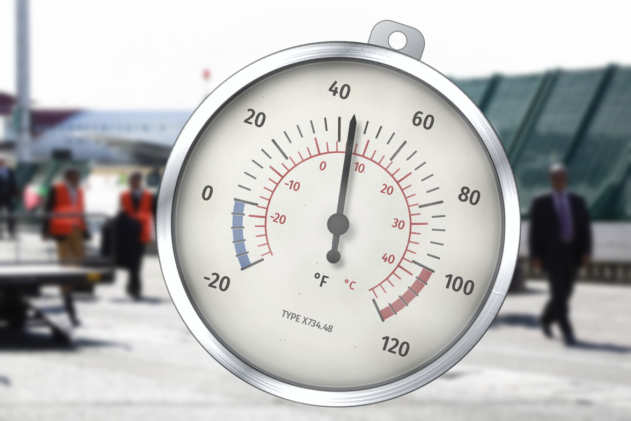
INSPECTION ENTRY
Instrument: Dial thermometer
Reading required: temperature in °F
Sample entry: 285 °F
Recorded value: 44 °F
